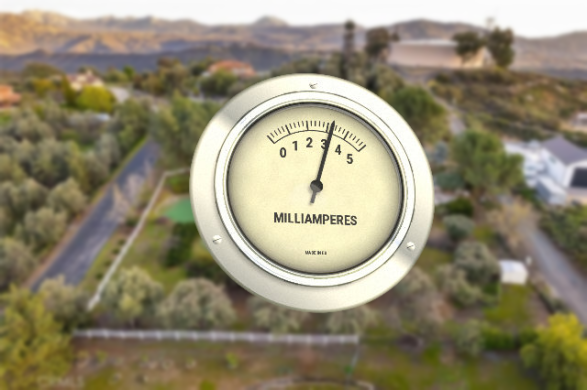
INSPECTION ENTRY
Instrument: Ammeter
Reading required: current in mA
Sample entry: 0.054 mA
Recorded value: 3.2 mA
